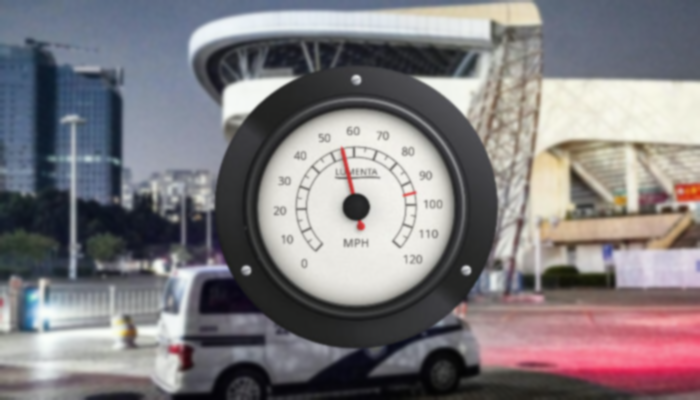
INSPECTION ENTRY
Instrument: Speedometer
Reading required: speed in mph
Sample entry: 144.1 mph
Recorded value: 55 mph
